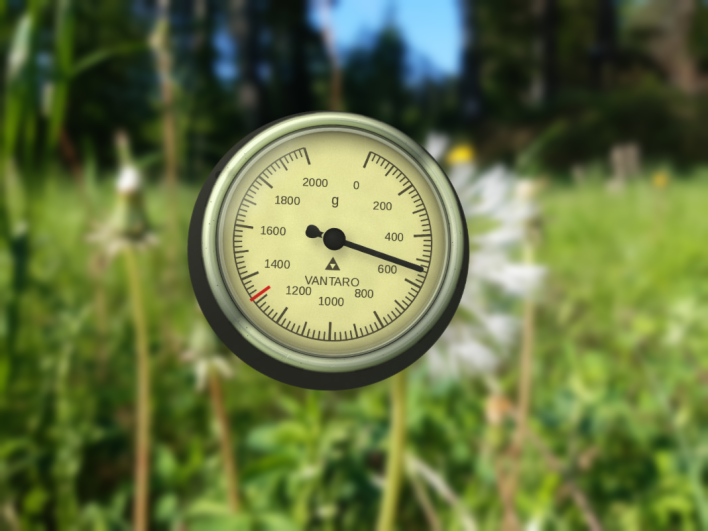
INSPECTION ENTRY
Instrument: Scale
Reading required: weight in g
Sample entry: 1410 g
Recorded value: 540 g
